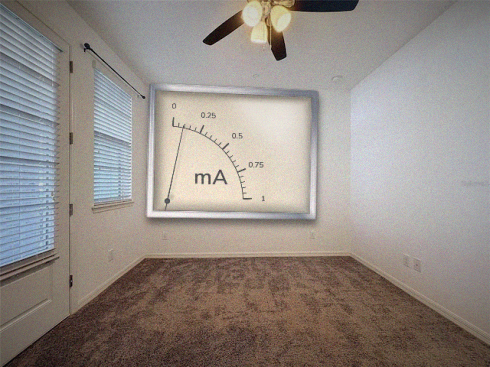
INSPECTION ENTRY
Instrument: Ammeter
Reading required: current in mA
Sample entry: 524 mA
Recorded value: 0.1 mA
